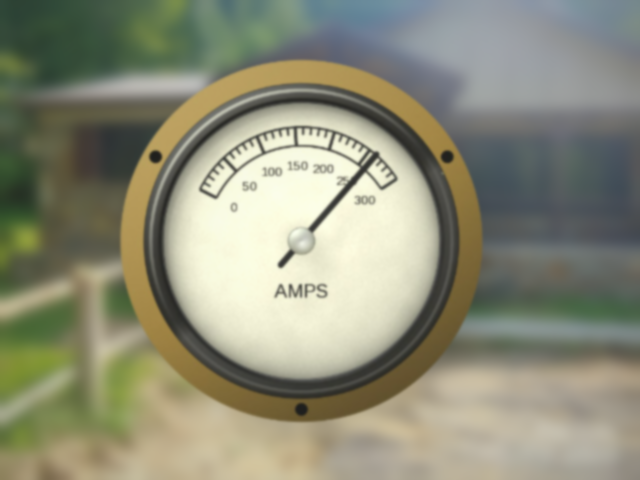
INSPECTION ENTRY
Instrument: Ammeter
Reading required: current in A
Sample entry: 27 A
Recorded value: 260 A
